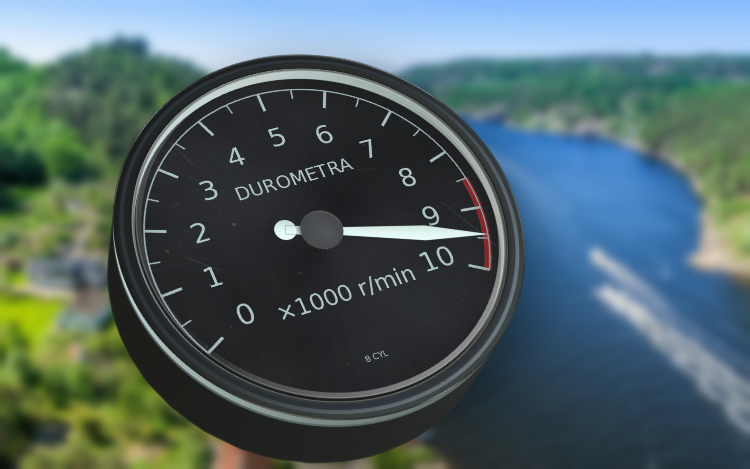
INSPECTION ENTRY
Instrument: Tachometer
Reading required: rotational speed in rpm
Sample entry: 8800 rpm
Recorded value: 9500 rpm
